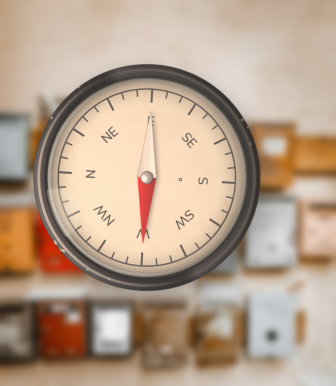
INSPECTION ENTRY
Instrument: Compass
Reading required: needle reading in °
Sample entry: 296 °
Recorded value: 270 °
